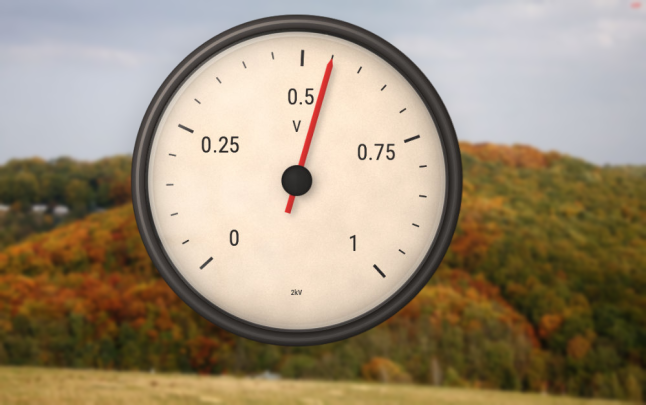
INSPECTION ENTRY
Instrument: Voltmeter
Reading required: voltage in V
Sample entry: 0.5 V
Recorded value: 0.55 V
